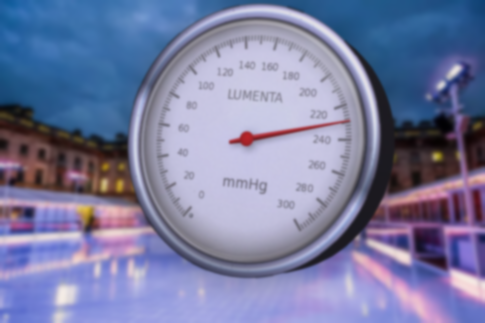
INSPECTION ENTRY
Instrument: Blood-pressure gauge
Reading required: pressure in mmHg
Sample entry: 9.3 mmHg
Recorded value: 230 mmHg
